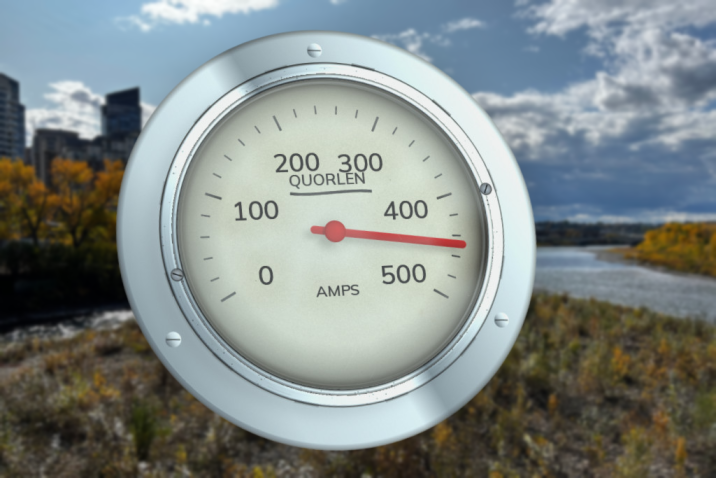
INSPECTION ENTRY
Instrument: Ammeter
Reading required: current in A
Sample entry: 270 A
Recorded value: 450 A
